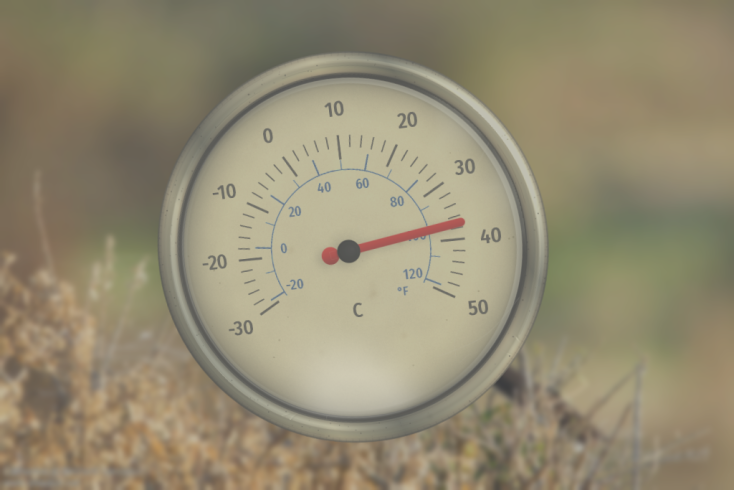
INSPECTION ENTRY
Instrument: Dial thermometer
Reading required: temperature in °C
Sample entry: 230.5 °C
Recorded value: 37 °C
